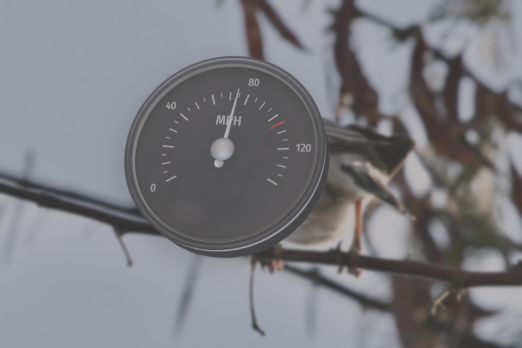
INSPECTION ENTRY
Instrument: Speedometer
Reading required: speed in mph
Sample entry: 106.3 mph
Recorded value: 75 mph
